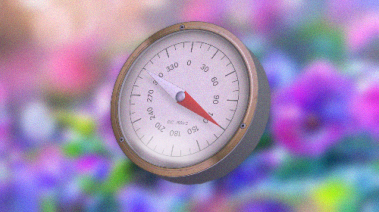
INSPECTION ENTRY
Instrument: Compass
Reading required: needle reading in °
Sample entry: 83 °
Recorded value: 120 °
